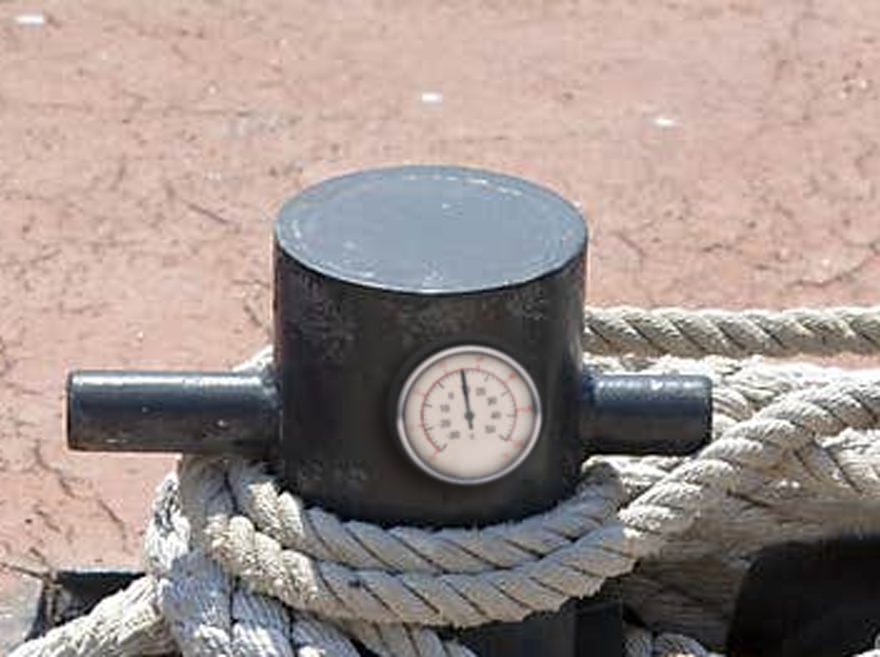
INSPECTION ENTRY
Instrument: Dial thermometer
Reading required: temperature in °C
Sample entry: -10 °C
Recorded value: 10 °C
